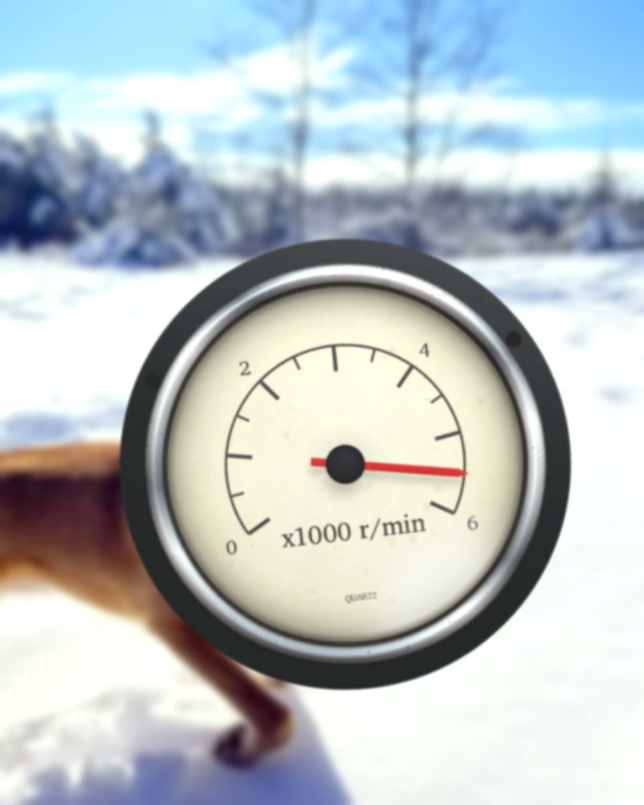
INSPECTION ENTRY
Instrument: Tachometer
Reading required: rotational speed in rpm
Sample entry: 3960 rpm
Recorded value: 5500 rpm
